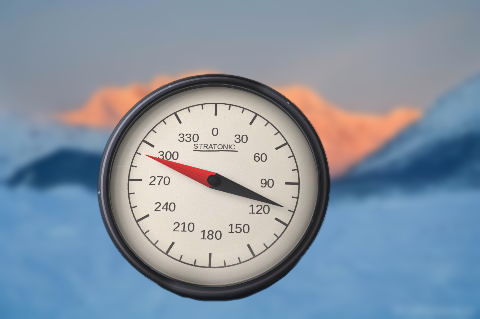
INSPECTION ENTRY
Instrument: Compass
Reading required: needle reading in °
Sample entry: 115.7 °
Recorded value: 290 °
